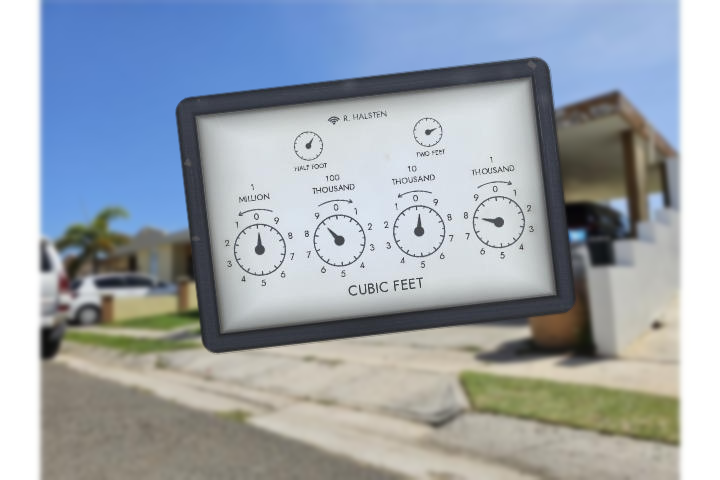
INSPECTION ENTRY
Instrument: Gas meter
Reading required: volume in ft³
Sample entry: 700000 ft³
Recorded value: 989800 ft³
